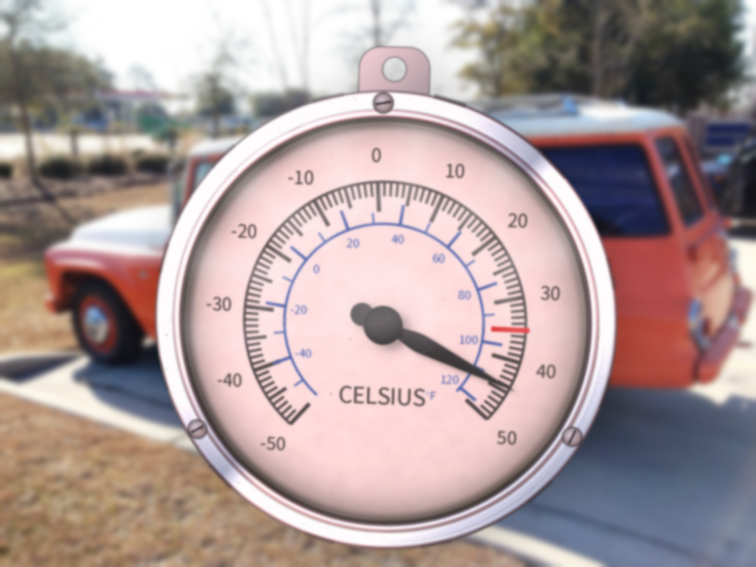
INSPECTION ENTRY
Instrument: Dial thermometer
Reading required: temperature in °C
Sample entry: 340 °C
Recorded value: 44 °C
